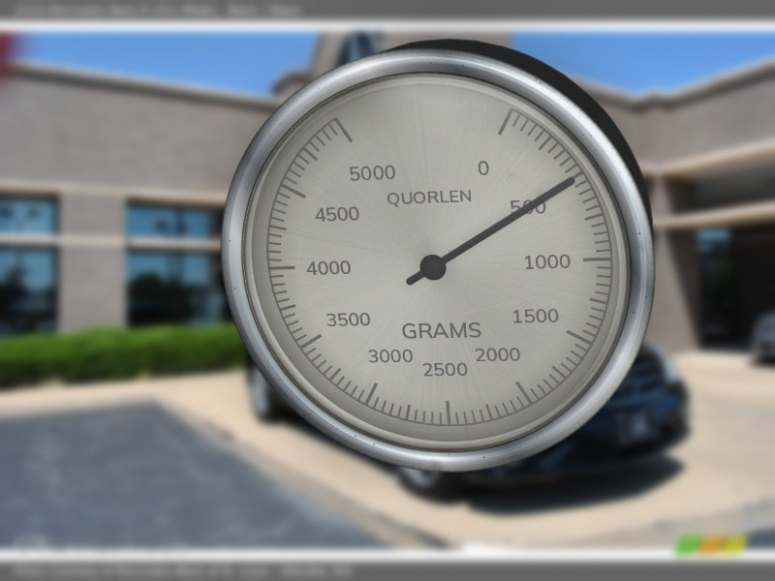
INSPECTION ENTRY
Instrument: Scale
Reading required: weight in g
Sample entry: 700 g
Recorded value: 500 g
